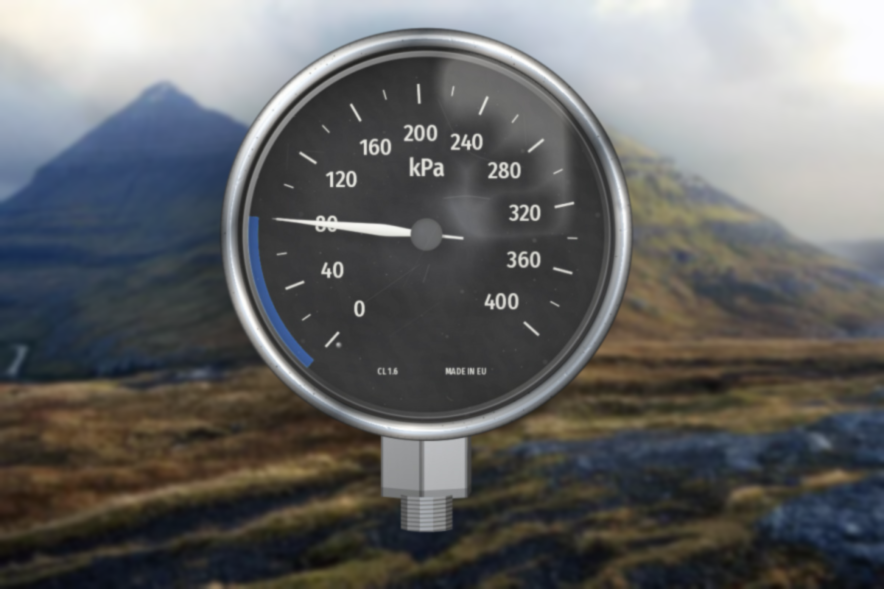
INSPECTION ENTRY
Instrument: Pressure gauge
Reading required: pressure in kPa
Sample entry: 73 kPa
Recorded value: 80 kPa
